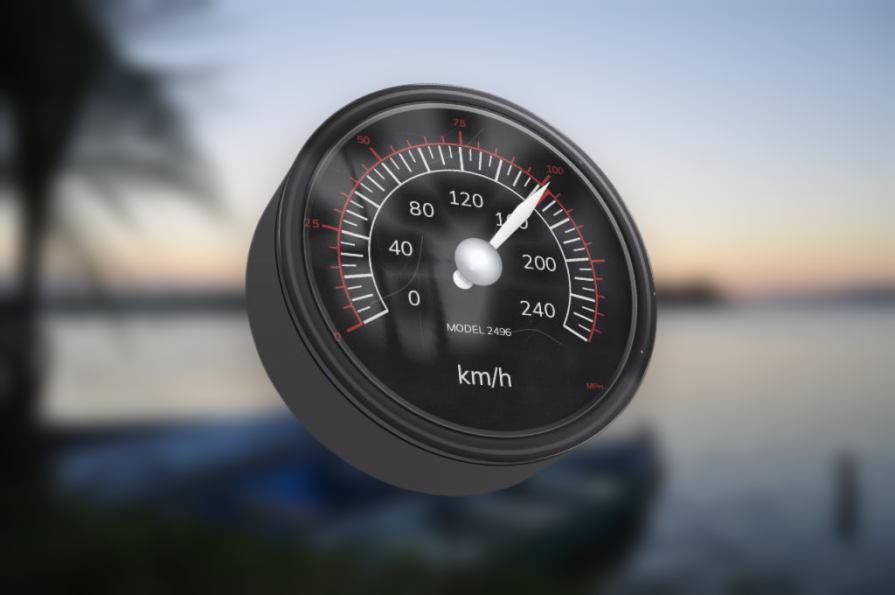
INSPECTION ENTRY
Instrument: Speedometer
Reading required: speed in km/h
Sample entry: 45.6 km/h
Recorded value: 162.5 km/h
